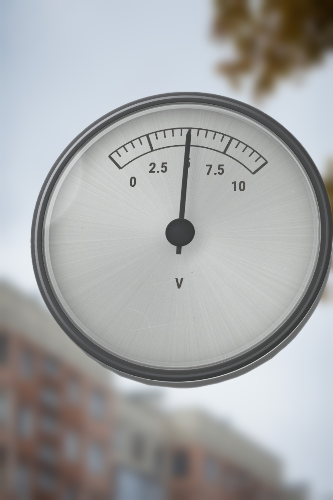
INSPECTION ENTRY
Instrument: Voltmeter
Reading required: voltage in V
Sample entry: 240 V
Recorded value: 5 V
